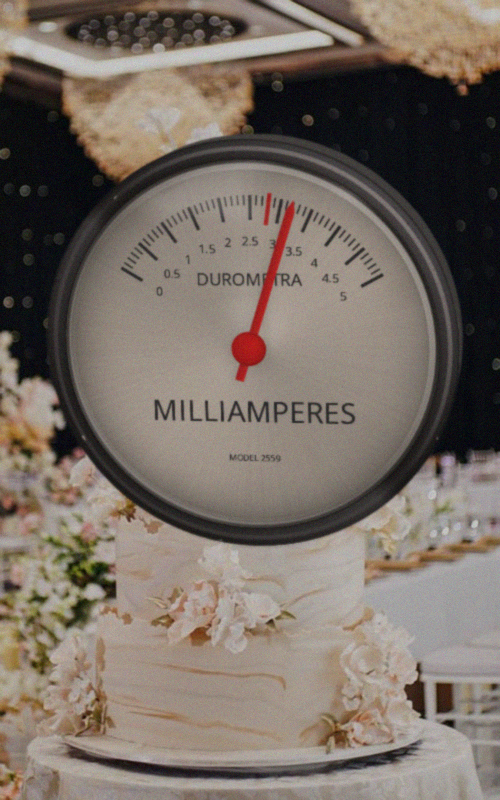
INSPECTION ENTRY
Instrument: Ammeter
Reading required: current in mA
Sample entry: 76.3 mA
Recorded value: 3.2 mA
